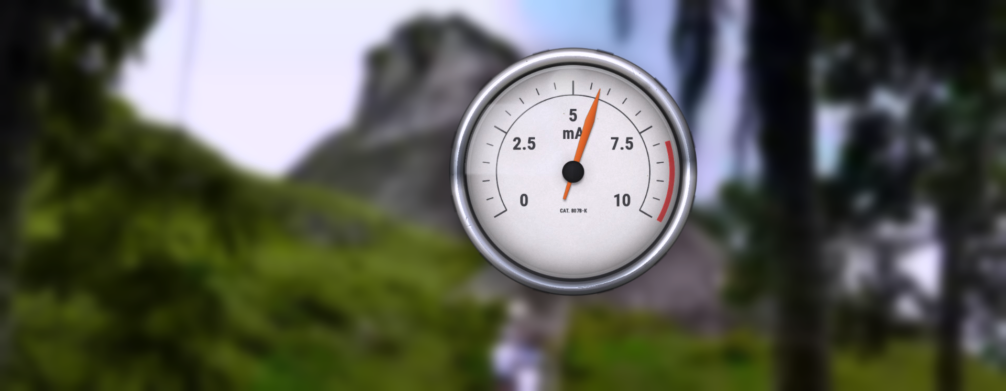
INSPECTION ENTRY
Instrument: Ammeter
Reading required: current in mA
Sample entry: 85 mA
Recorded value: 5.75 mA
